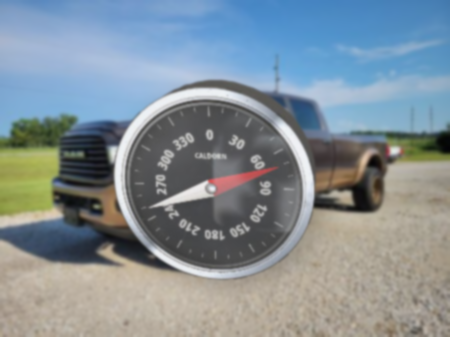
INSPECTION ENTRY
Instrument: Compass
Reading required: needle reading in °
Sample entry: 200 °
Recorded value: 70 °
